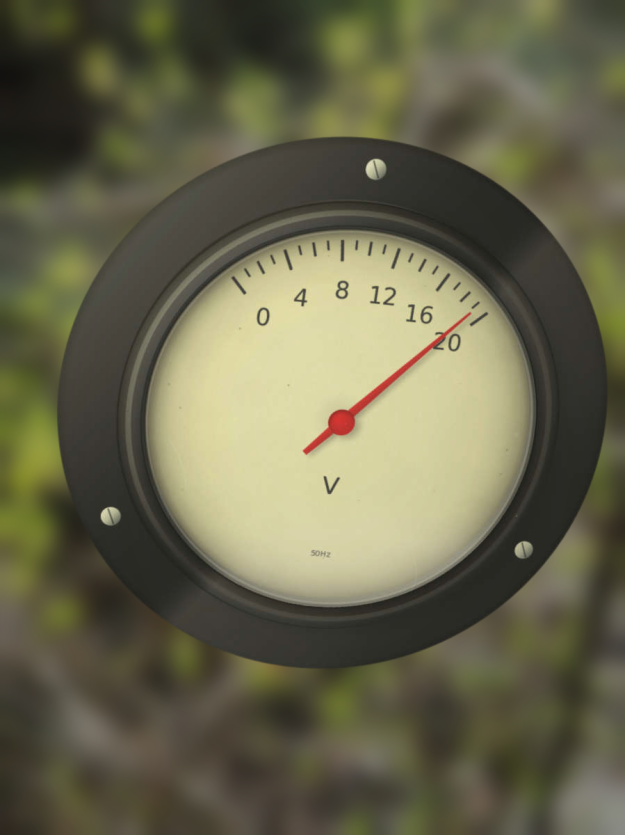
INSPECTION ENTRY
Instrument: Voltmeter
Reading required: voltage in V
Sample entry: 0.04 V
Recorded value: 19 V
